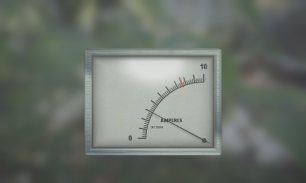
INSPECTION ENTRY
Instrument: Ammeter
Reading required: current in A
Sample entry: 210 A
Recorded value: 3 A
